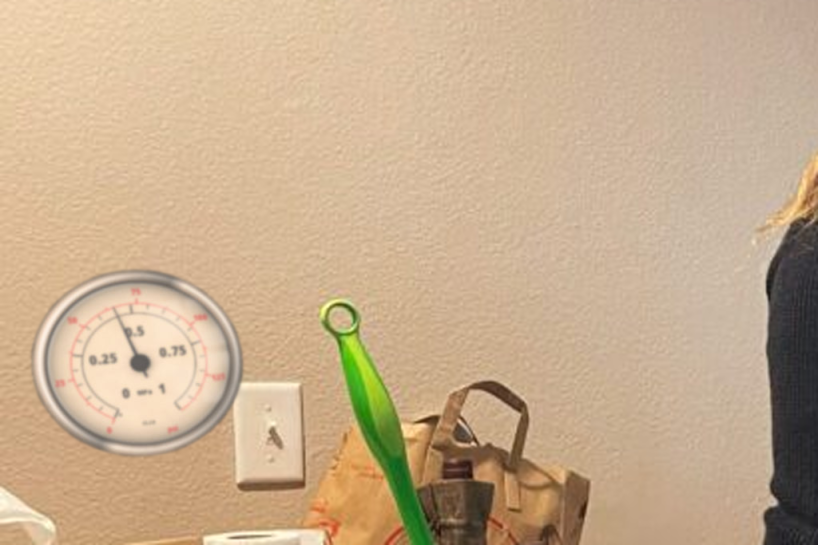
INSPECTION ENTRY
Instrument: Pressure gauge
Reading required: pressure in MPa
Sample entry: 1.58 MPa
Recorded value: 0.45 MPa
